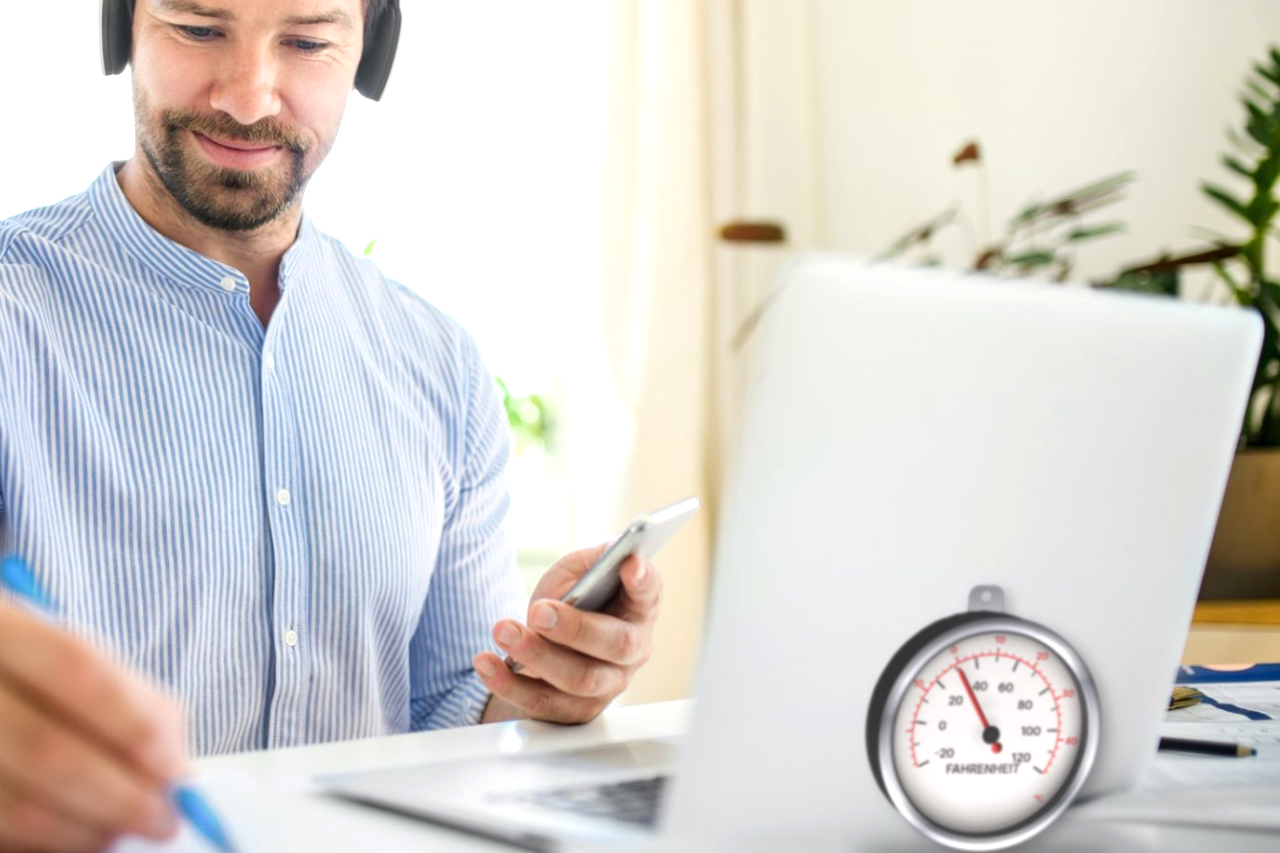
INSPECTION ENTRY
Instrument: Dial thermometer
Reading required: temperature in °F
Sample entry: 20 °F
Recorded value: 30 °F
